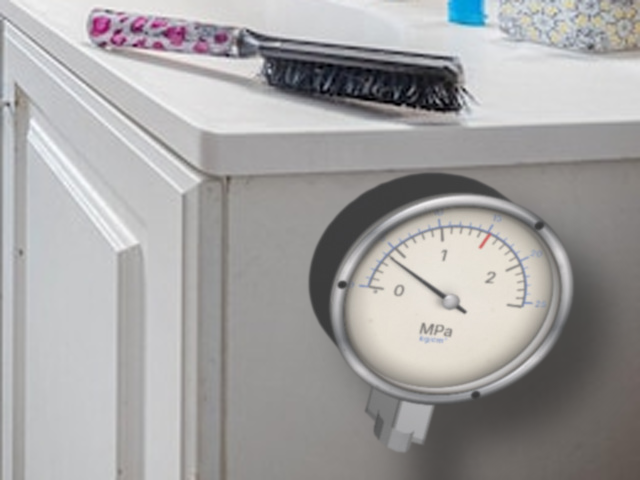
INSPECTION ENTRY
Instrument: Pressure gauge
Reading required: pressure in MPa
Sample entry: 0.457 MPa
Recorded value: 0.4 MPa
